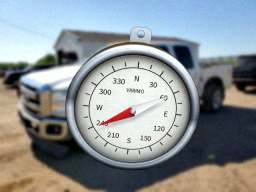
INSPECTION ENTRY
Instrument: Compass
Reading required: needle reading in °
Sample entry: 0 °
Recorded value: 240 °
